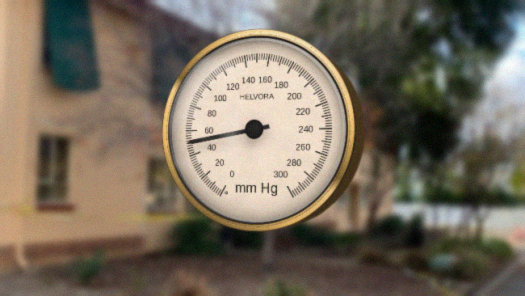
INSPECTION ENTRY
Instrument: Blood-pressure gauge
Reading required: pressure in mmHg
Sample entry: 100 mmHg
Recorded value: 50 mmHg
